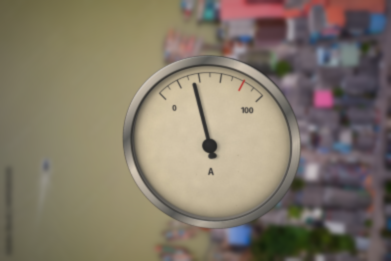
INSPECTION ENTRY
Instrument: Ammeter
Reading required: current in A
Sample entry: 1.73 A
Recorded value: 35 A
